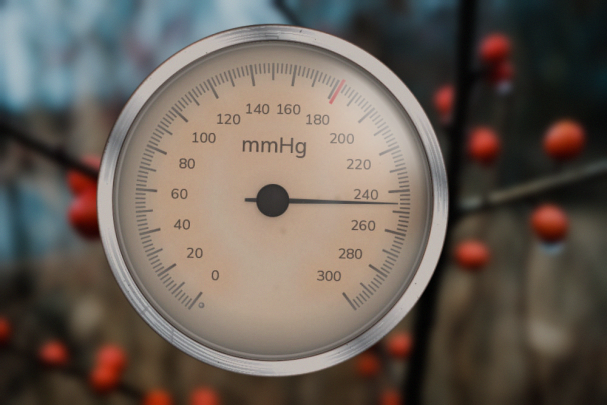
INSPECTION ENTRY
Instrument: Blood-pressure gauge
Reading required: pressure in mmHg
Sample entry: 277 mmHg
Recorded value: 246 mmHg
